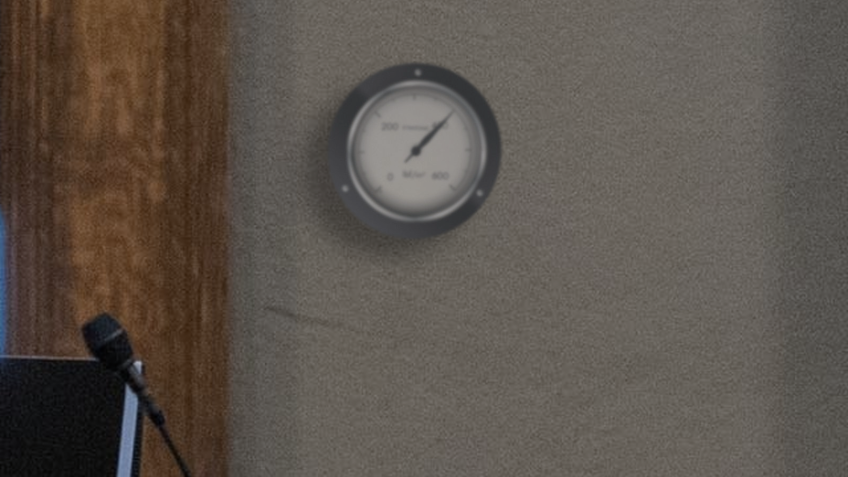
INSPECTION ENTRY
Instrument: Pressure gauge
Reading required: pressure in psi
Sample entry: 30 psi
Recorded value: 400 psi
